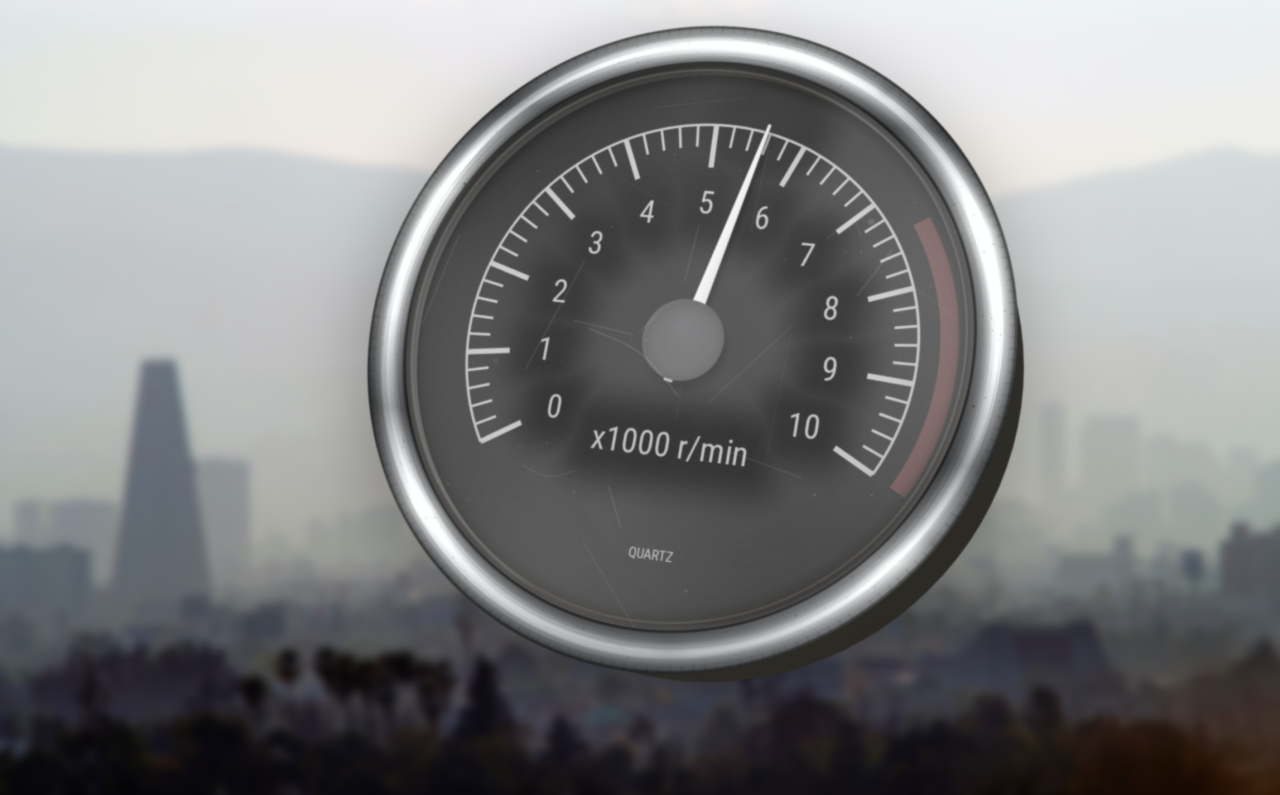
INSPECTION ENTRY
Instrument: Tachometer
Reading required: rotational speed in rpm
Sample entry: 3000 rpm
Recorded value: 5600 rpm
